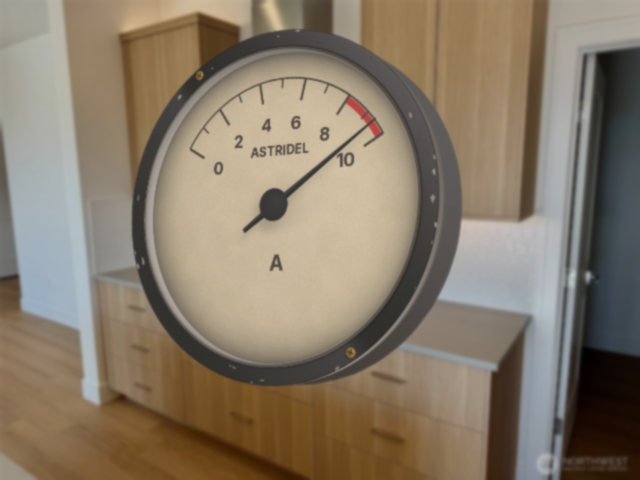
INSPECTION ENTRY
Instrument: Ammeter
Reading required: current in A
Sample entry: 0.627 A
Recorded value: 9.5 A
